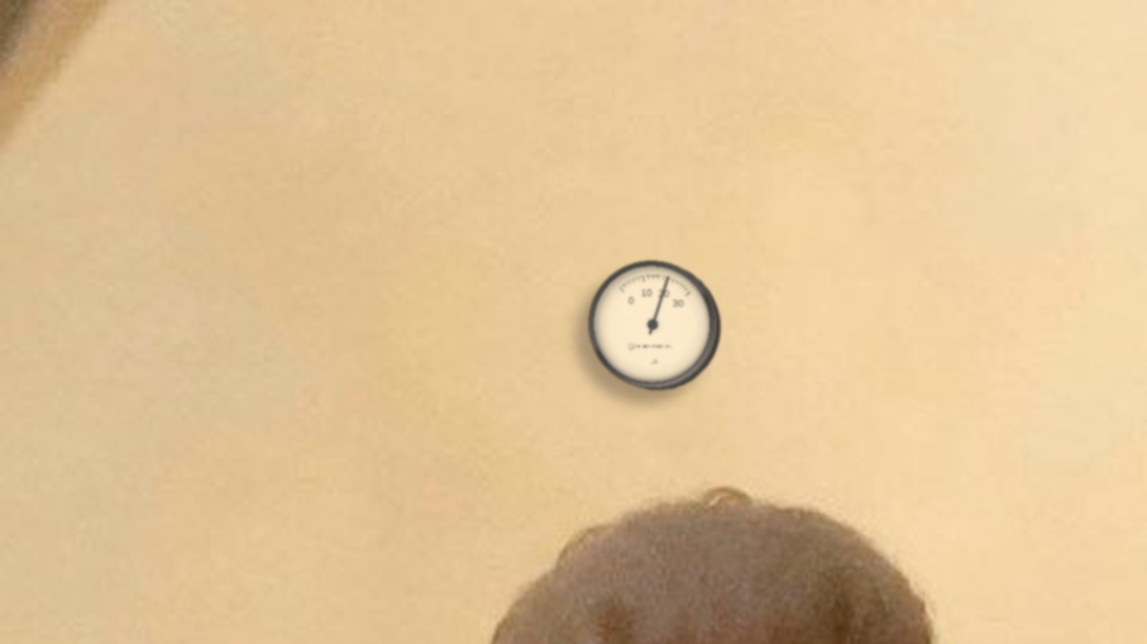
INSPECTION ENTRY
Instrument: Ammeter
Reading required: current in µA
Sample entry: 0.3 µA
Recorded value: 20 µA
